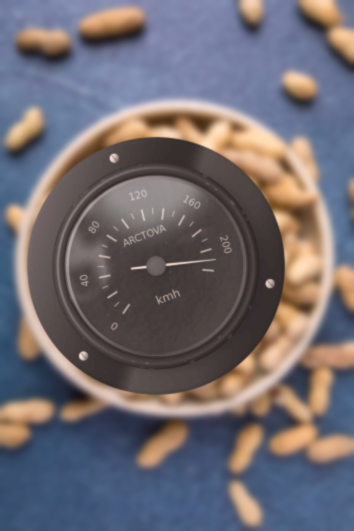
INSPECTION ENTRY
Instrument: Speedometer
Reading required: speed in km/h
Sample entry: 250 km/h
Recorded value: 210 km/h
